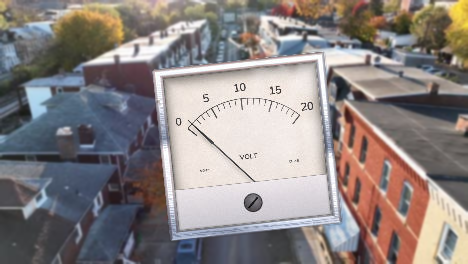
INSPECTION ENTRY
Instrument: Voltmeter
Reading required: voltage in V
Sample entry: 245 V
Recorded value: 1 V
